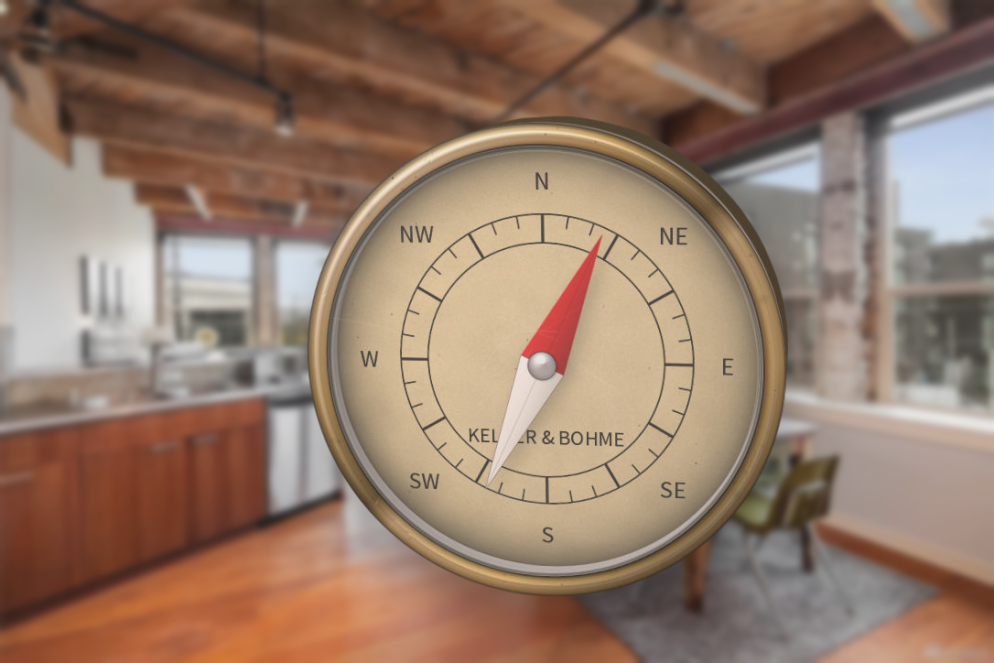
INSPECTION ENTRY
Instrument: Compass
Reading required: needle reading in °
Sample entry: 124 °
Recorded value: 25 °
